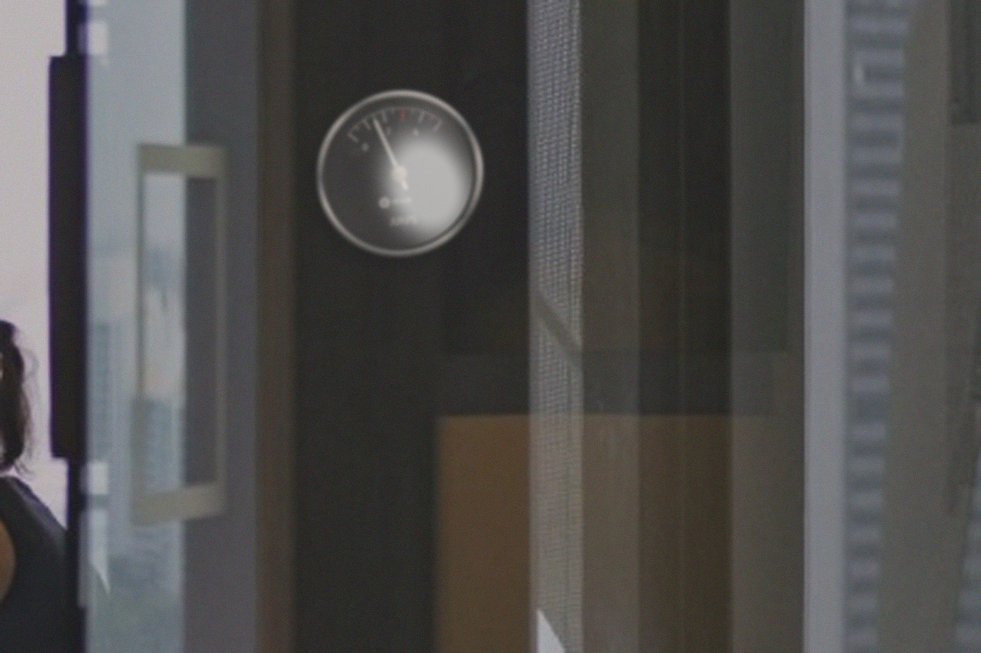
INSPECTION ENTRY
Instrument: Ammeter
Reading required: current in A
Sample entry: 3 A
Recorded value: 1.5 A
